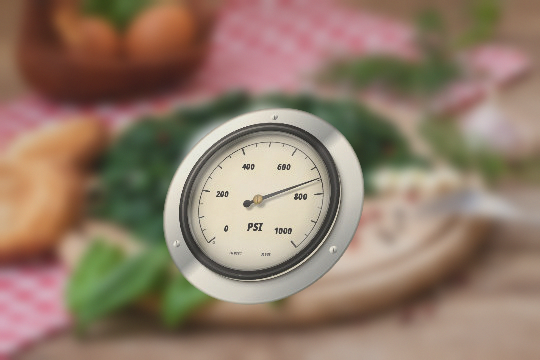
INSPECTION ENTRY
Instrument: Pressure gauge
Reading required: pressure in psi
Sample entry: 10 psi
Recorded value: 750 psi
